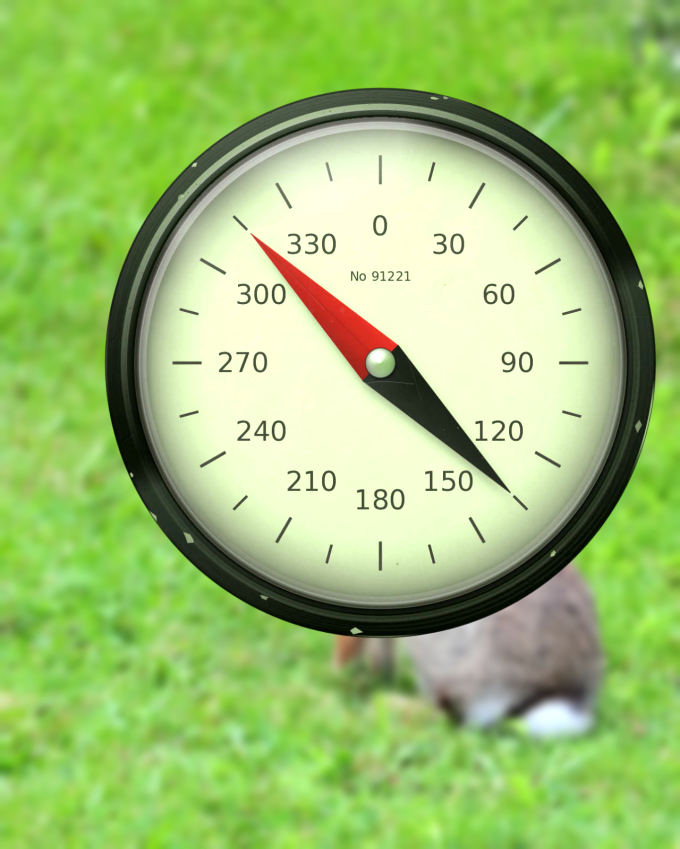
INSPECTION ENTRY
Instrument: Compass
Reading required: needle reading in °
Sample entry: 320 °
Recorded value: 315 °
